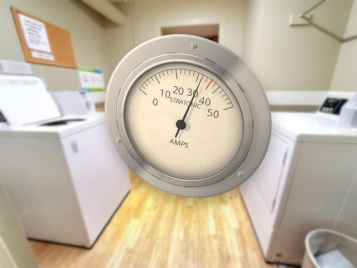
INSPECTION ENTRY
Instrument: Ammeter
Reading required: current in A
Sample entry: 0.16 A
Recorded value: 32 A
